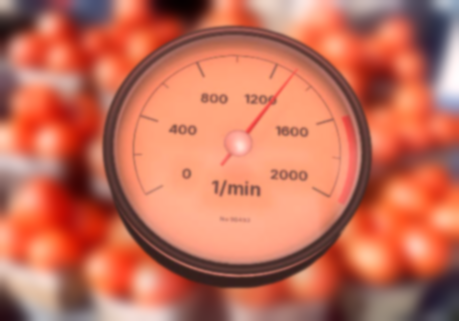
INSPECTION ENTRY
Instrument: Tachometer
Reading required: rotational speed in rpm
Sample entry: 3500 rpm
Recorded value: 1300 rpm
